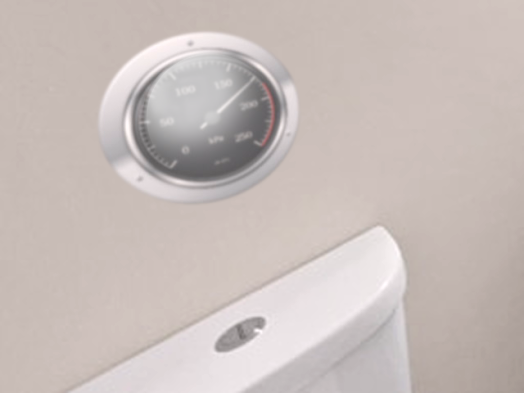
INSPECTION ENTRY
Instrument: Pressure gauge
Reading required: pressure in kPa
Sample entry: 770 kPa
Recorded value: 175 kPa
